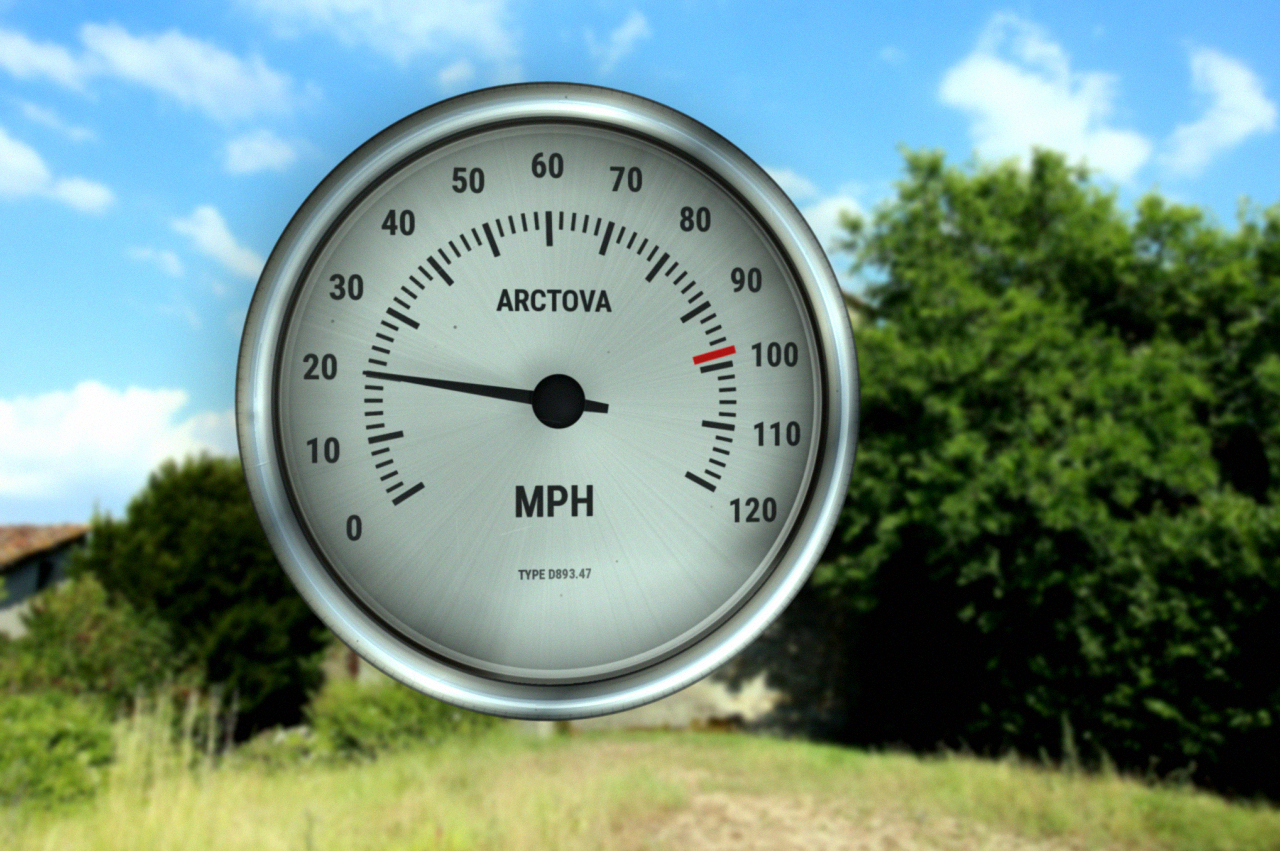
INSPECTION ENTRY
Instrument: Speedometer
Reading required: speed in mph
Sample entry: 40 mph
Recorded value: 20 mph
